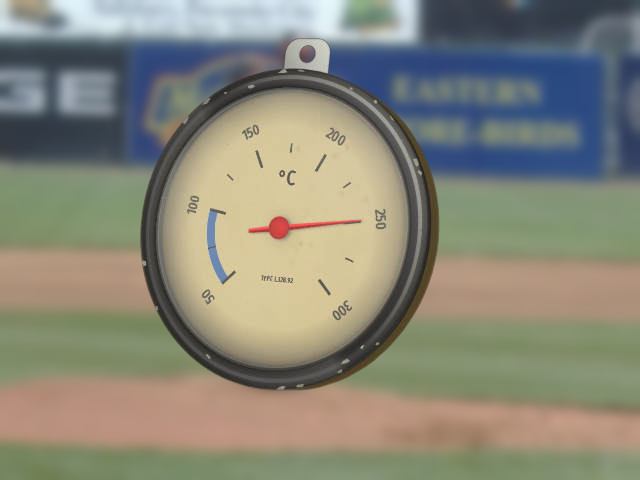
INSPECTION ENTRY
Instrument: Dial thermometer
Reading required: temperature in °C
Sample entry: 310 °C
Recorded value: 250 °C
